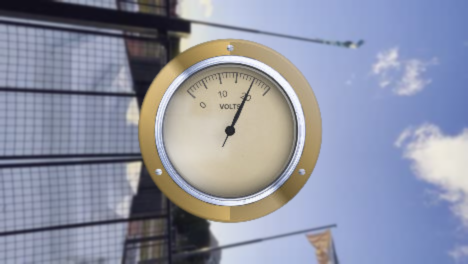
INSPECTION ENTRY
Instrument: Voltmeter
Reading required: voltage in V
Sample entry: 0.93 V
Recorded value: 20 V
